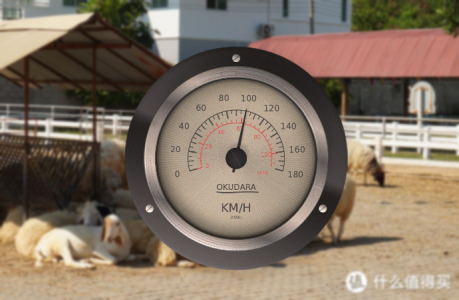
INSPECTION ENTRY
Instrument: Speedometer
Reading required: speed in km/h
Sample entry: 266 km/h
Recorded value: 100 km/h
